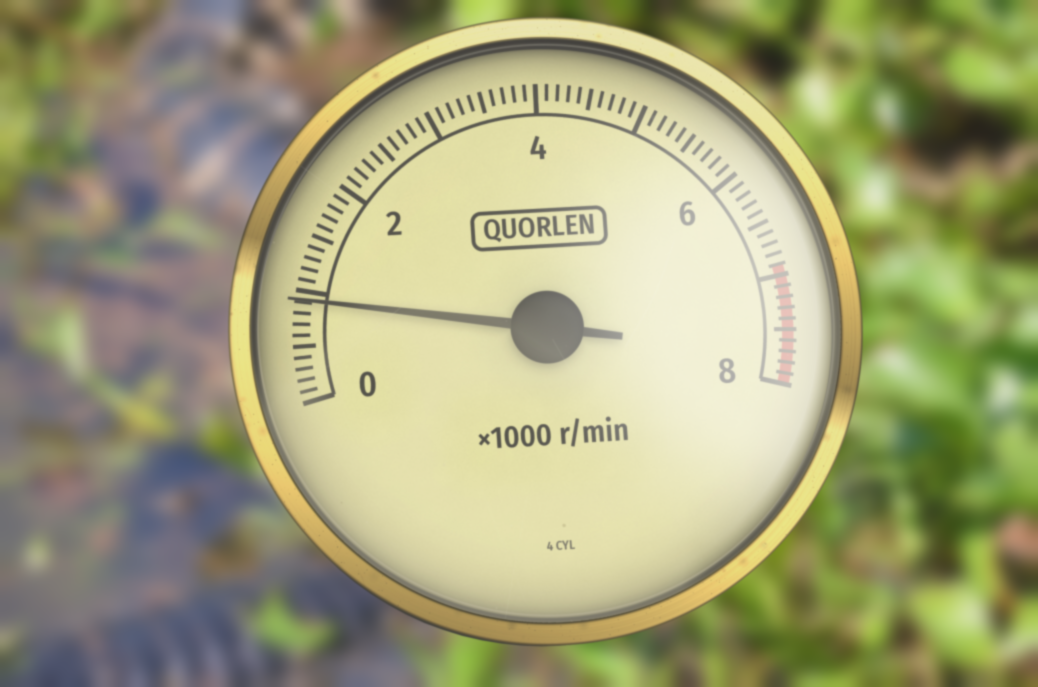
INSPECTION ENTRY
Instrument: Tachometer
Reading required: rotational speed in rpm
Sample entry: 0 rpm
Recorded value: 900 rpm
